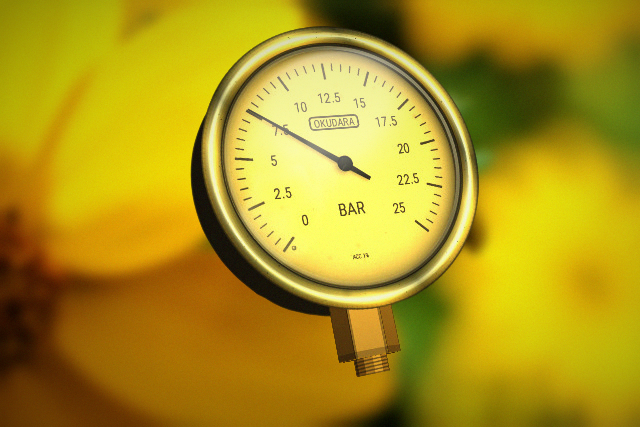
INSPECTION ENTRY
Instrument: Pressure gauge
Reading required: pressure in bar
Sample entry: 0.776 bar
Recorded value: 7.5 bar
